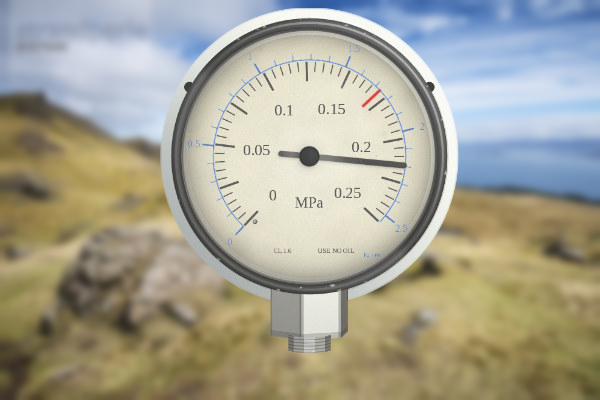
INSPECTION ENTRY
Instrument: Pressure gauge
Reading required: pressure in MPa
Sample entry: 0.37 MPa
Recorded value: 0.215 MPa
